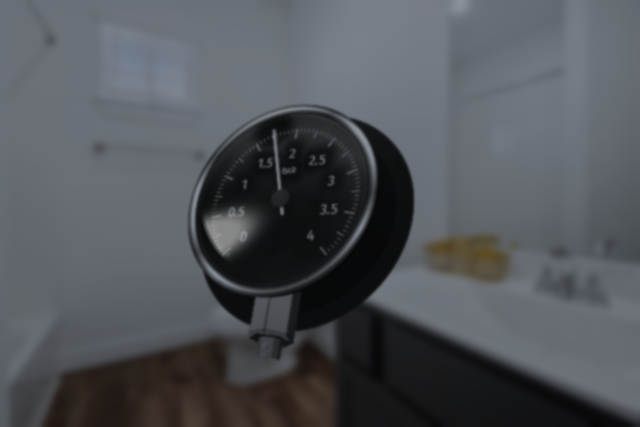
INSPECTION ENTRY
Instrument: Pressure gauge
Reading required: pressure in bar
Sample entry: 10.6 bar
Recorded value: 1.75 bar
